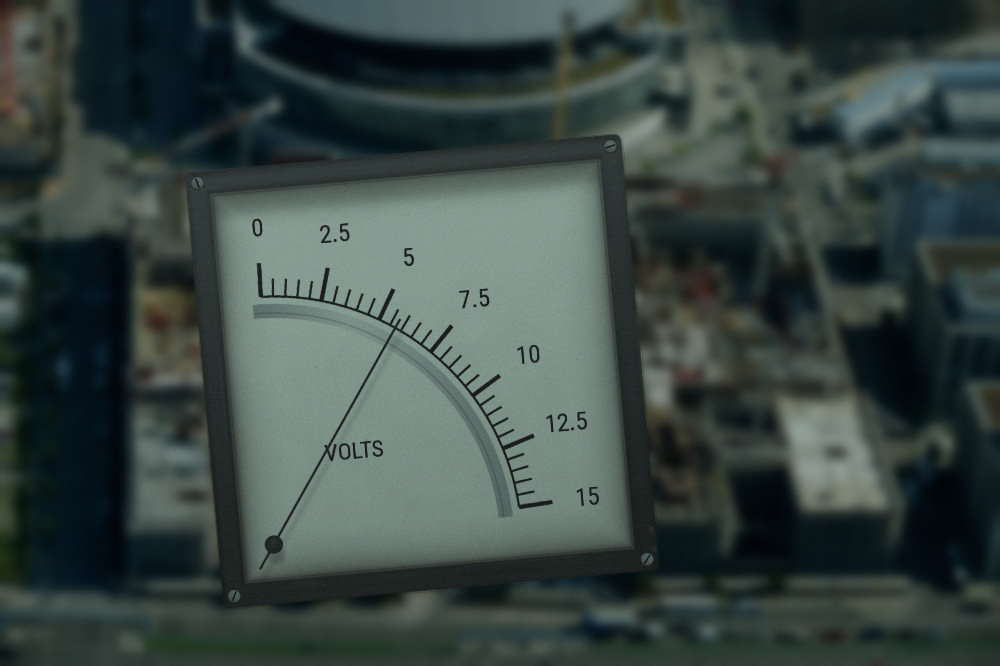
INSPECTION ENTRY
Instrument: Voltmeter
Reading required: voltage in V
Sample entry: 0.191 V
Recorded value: 5.75 V
